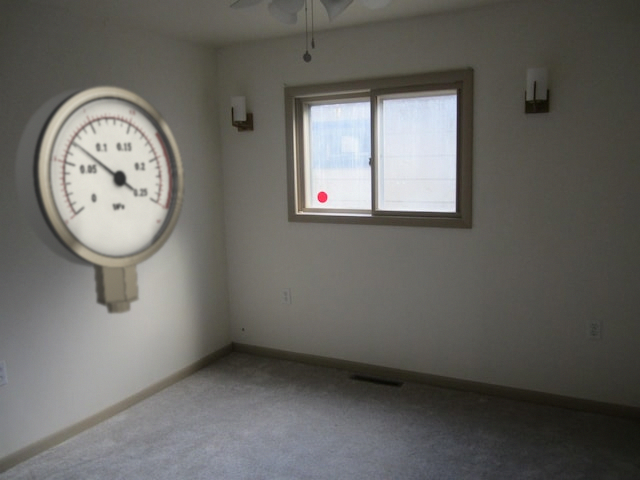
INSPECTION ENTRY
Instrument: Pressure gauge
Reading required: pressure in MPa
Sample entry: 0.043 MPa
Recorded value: 0.07 MPa
